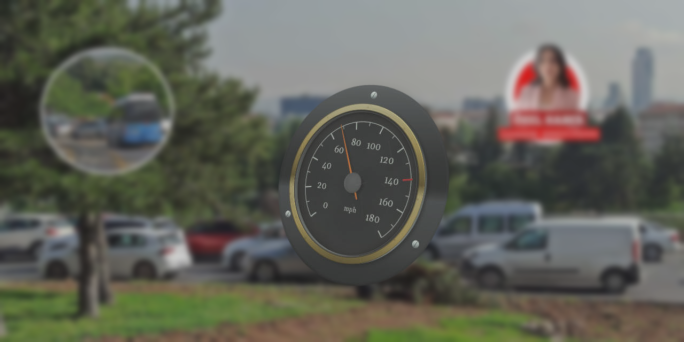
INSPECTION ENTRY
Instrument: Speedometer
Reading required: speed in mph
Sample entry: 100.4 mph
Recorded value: 70 mph
